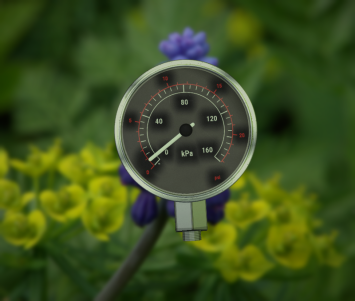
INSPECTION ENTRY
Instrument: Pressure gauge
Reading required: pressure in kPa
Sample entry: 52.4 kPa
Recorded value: 5 kPa
